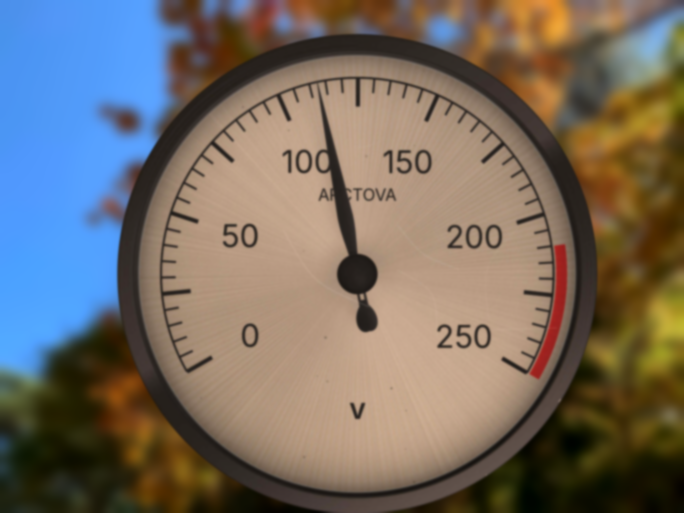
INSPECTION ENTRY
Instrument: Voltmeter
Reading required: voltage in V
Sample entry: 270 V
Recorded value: 112.5 V
